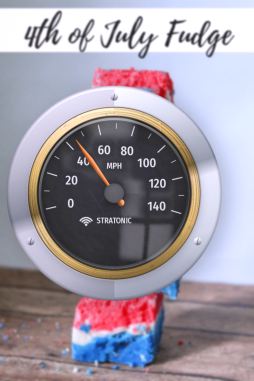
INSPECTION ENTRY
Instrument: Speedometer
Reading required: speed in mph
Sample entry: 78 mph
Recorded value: 45 mph
